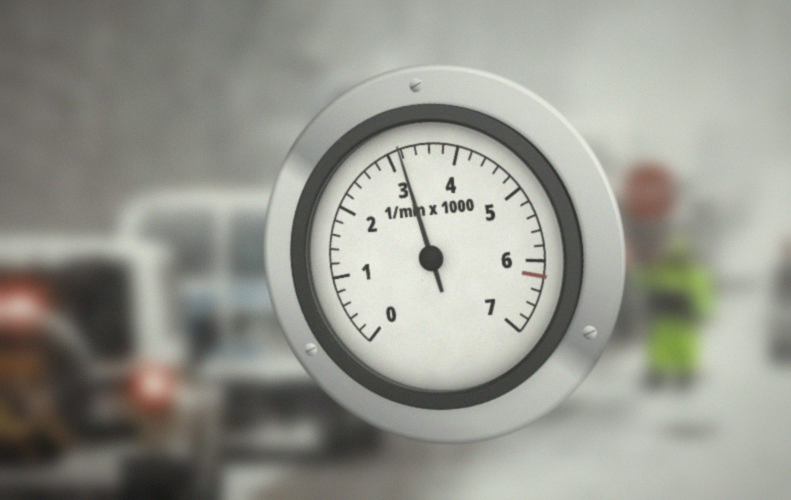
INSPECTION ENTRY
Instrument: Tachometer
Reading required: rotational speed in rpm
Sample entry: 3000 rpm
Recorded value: 3200 rpm
